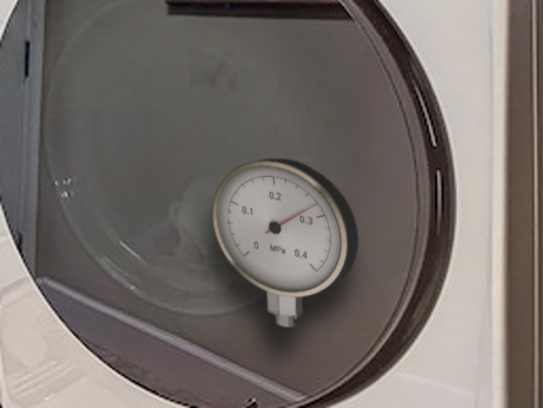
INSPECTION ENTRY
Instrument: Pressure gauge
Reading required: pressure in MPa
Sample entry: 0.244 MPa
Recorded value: 0.28 MPa
